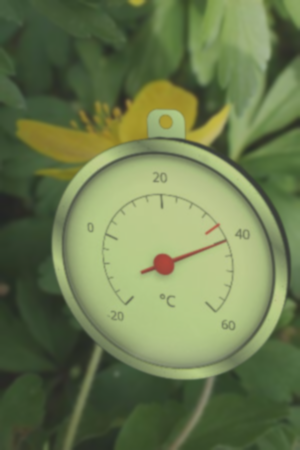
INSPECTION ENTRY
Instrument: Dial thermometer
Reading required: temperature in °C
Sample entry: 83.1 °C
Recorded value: 40 °C
